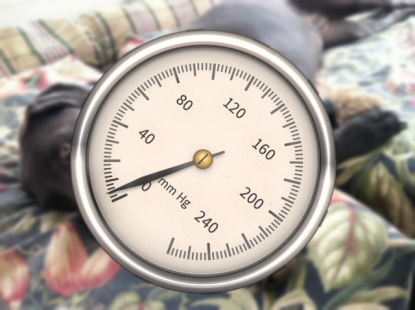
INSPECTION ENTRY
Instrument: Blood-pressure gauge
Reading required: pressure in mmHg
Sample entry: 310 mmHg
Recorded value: 4 mmHg
